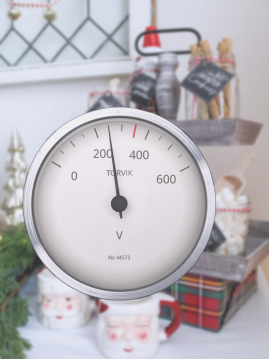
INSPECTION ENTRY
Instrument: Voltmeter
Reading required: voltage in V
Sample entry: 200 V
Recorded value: 250 V
